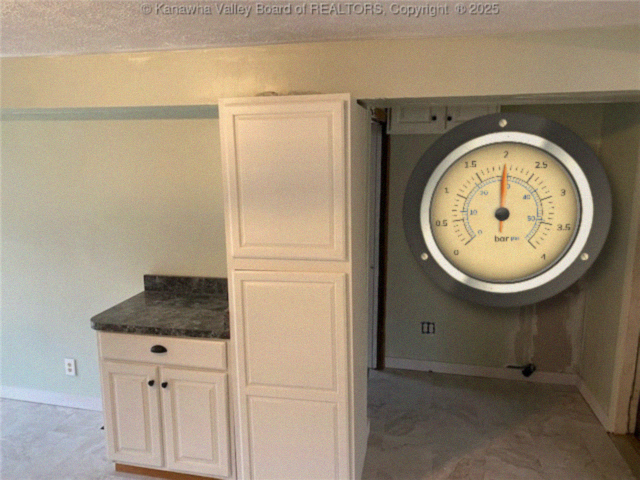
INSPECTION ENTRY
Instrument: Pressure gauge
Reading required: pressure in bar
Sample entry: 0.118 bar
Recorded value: 2 bar
